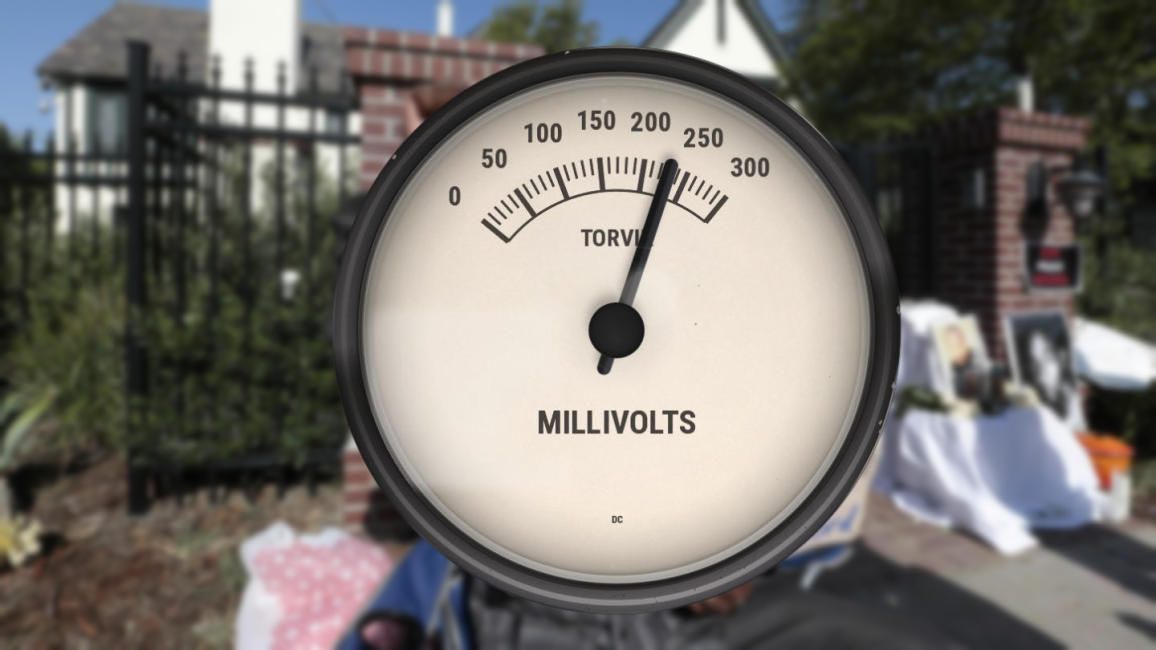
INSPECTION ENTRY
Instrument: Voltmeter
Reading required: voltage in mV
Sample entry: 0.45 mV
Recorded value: 230 mV
